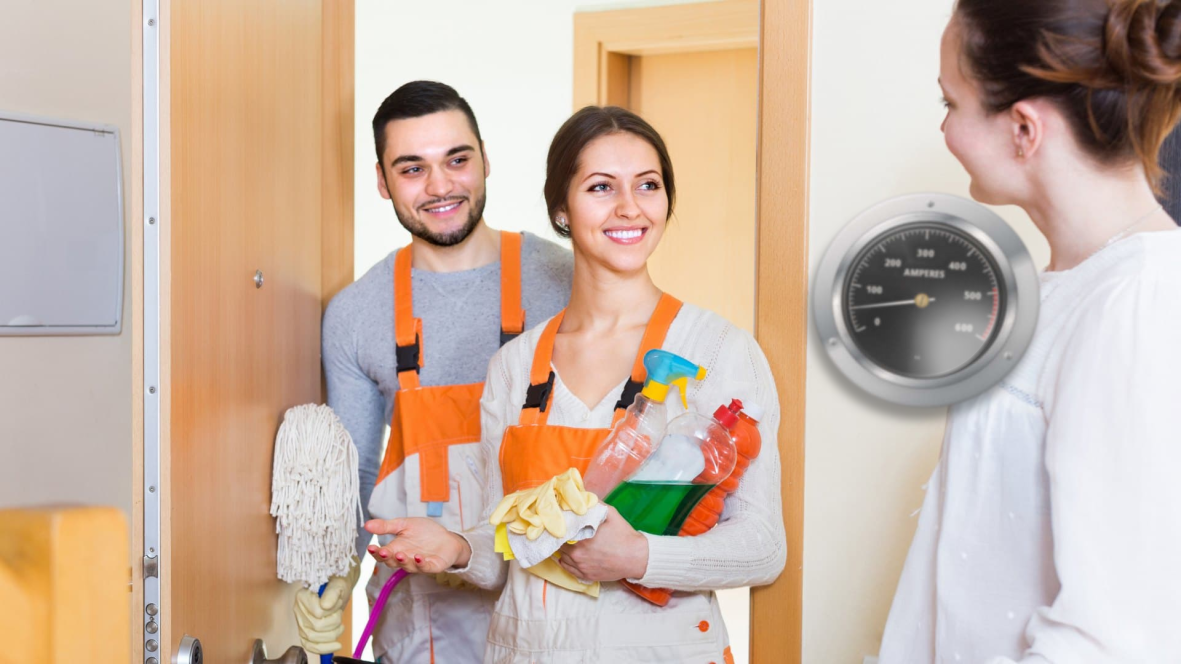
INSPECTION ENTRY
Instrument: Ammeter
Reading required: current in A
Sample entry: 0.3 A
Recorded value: 50 A
